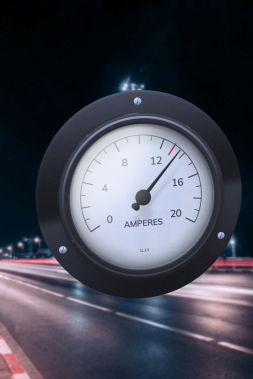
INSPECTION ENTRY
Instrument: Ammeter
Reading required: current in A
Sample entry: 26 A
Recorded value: 13.5 A
